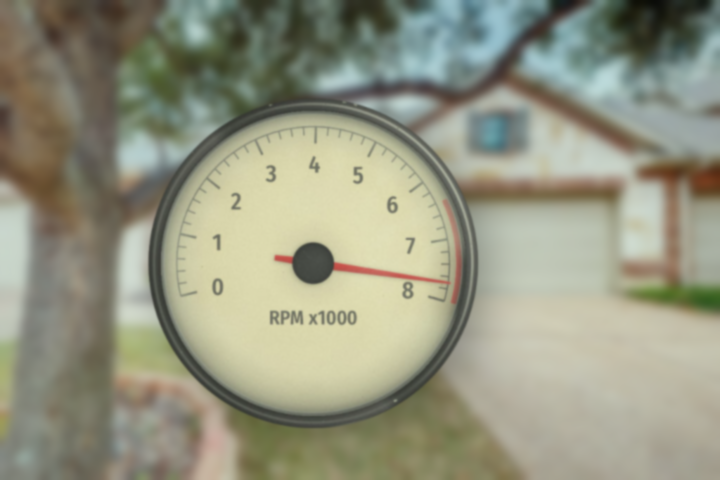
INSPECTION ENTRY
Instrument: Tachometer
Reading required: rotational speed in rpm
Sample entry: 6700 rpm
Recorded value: 7700 rpm
